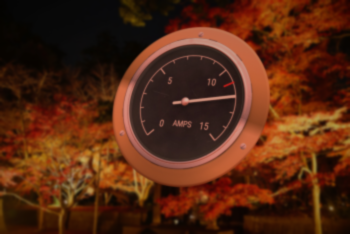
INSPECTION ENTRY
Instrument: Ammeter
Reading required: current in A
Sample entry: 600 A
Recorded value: 12 A
